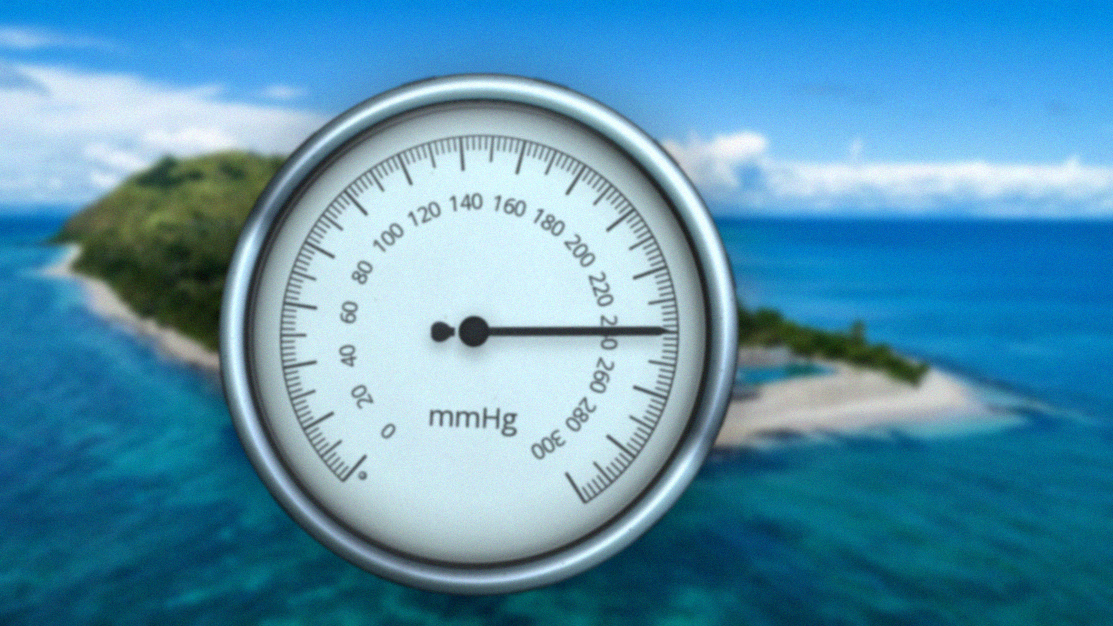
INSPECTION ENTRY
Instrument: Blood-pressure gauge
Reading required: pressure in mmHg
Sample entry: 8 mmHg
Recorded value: 240 mmHg
